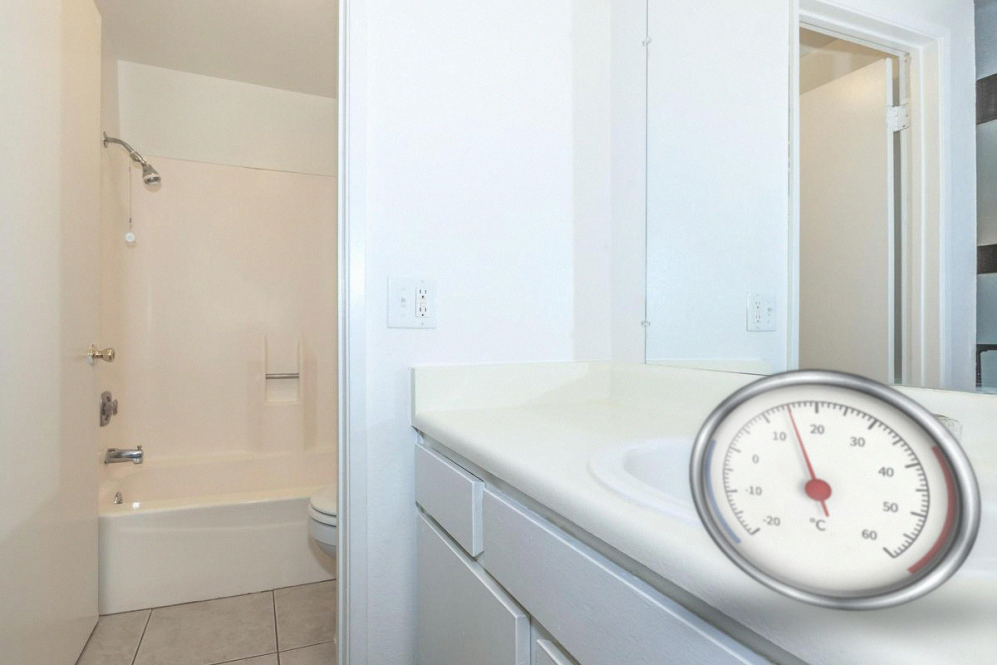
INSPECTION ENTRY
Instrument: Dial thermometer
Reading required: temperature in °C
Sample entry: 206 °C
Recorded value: 15 °C
